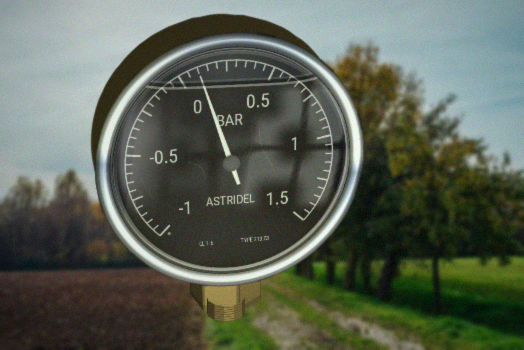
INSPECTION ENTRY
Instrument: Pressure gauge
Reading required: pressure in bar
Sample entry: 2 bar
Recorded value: 0.1 bar
